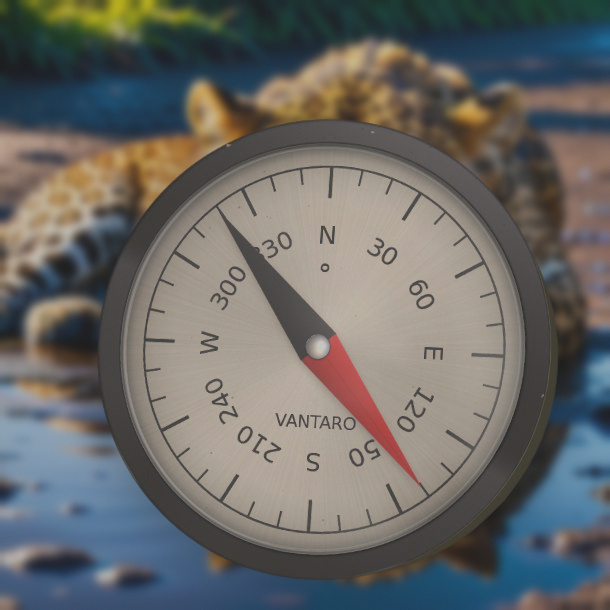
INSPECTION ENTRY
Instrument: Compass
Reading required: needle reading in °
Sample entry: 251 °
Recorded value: 140 °
